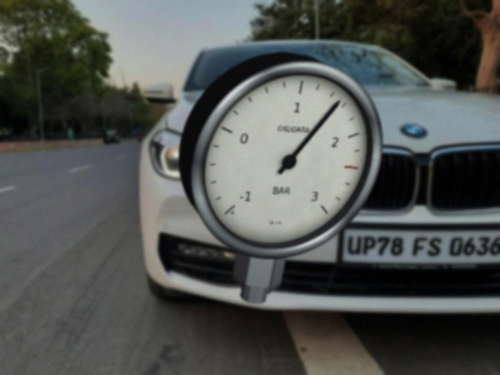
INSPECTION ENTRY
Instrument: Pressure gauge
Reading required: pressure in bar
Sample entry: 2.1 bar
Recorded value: 1.5 bar
